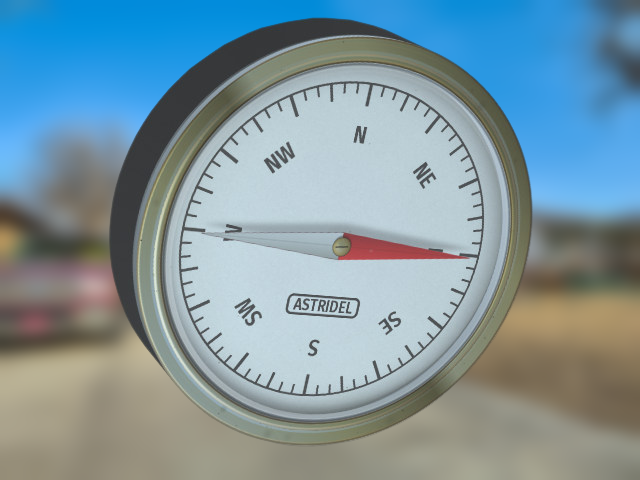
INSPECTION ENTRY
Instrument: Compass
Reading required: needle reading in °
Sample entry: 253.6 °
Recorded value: 90 °
